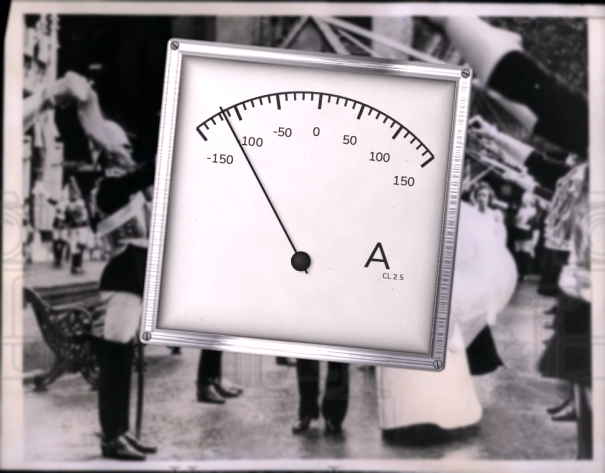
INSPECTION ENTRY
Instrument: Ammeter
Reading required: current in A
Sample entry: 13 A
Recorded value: -115 A
